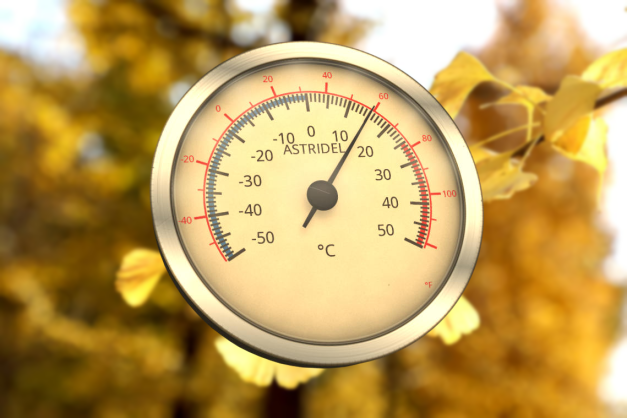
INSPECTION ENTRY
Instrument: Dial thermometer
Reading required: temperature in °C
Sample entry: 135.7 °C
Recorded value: 15 °C
